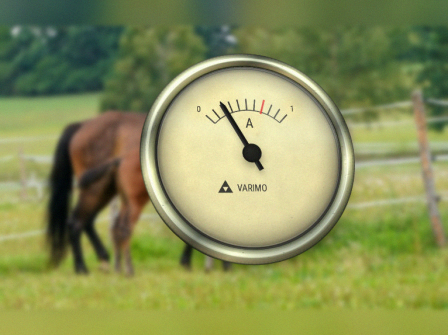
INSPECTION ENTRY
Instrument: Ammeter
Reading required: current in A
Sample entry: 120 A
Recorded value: 0.2 A
